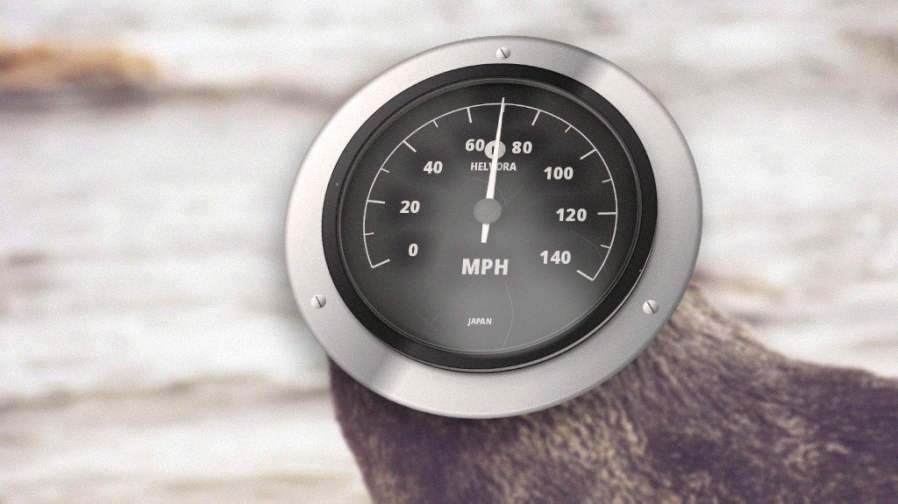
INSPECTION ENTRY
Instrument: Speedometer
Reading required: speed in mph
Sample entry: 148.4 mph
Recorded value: 70 mph
